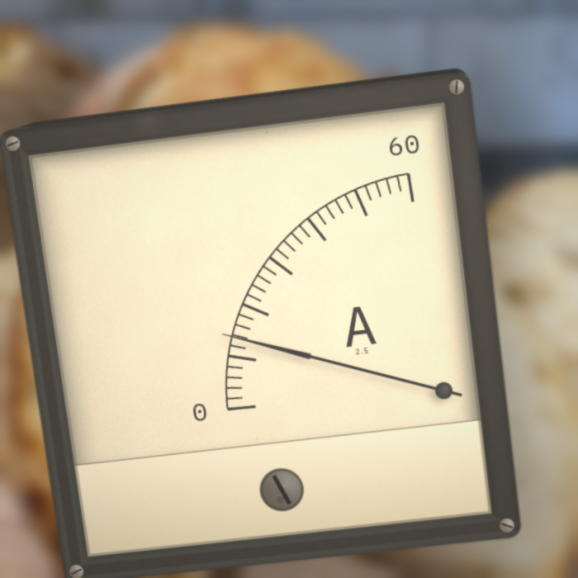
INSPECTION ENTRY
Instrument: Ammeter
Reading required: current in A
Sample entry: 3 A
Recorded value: 14 A
